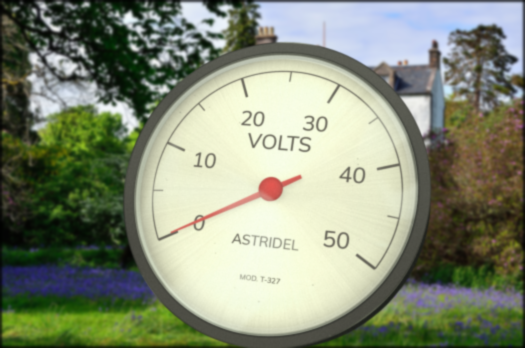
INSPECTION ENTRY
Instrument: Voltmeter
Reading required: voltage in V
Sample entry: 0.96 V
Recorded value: 0 V
